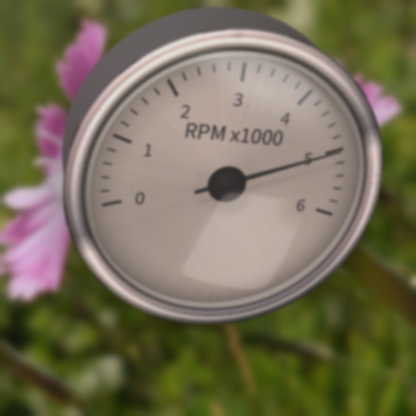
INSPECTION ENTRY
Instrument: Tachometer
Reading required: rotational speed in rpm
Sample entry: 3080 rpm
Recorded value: 5000 rpm
